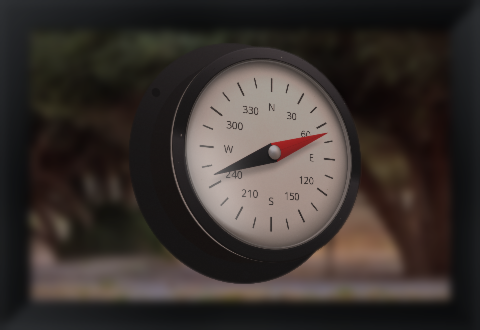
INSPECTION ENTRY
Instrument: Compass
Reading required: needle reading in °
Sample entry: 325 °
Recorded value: 67.5 °
